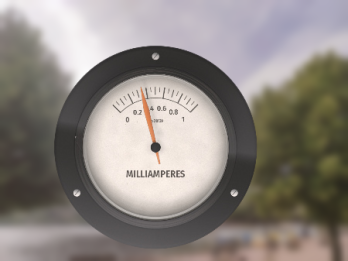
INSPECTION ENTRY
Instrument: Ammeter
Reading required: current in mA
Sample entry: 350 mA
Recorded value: 0.35 mA
